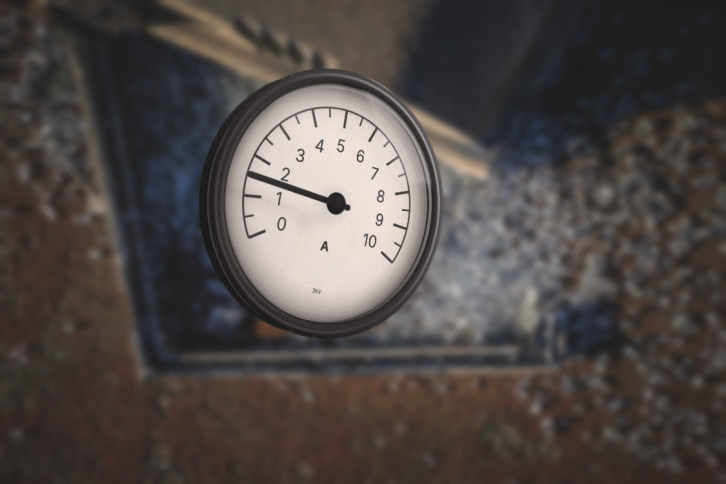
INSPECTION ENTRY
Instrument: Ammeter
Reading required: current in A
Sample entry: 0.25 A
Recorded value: 1.5 A
